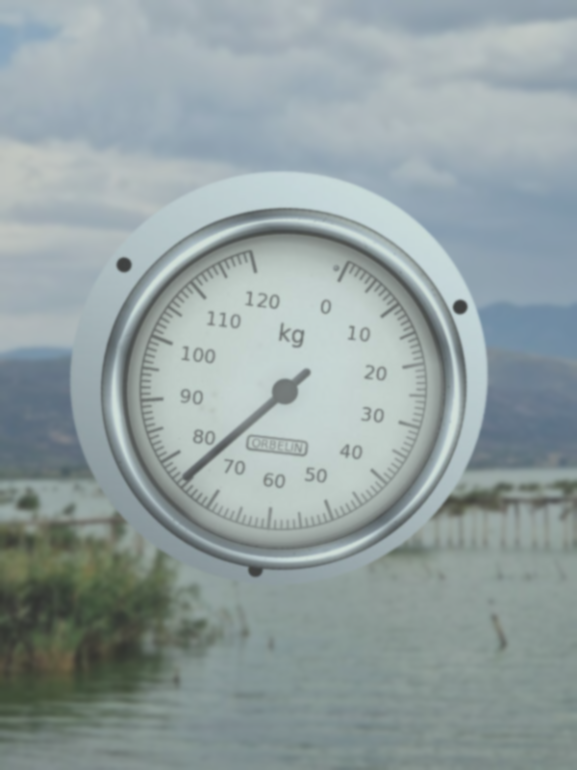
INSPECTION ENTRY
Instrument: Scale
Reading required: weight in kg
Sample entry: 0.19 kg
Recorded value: 76 kg
